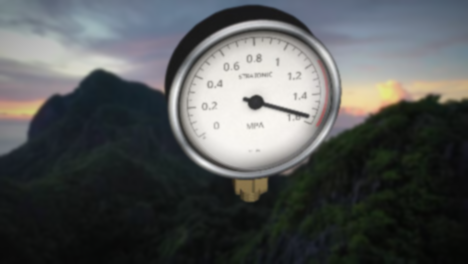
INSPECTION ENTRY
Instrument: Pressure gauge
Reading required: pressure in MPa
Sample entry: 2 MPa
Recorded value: 1.55 MPa
